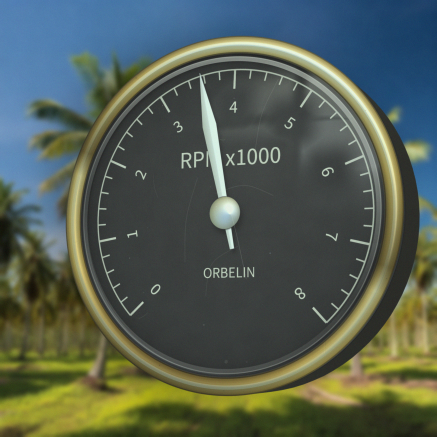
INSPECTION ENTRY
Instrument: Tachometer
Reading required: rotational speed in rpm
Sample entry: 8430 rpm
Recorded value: 3600 rpm
